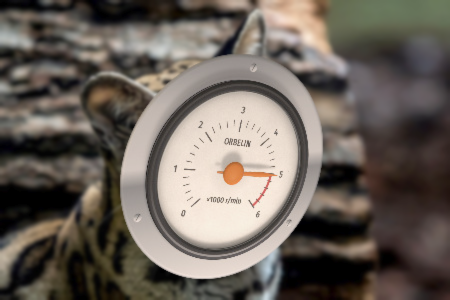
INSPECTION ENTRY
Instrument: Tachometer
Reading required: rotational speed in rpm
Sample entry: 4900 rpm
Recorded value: 5000 rpm
